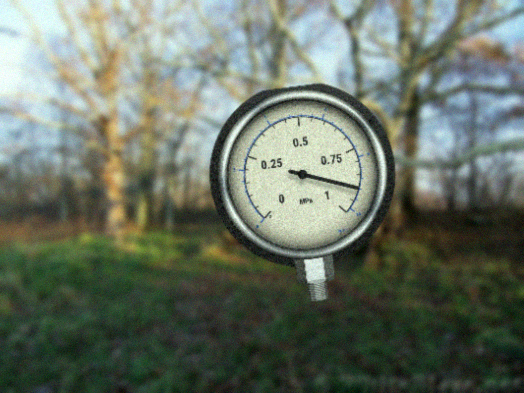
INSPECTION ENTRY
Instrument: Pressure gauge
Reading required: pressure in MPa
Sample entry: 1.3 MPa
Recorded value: 0.9 MPa
